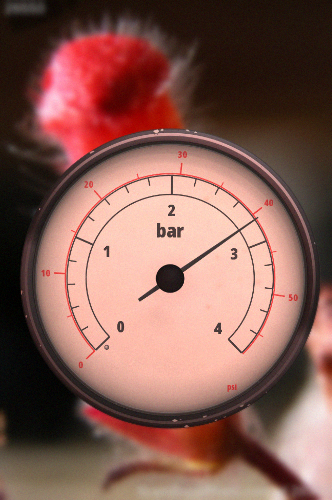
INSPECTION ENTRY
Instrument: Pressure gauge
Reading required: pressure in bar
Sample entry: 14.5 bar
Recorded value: 2.8 bar
